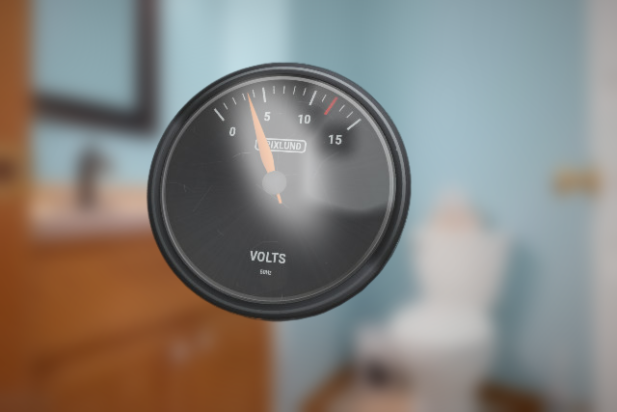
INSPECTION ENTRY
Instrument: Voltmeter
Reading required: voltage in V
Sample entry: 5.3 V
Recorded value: 3.5 V
